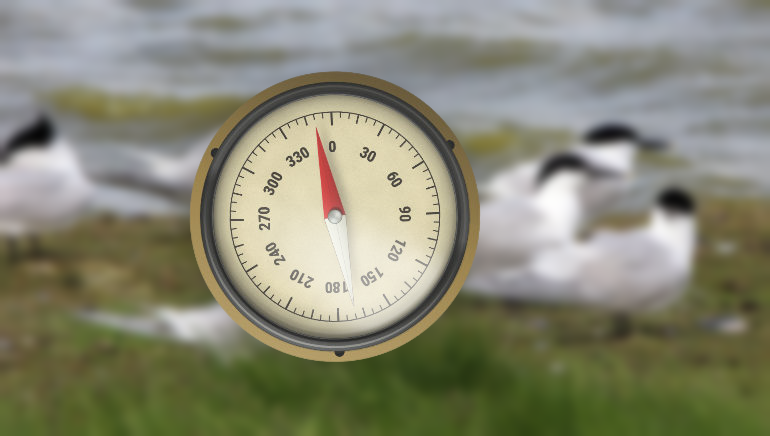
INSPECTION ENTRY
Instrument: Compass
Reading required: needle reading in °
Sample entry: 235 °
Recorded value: 350 °
